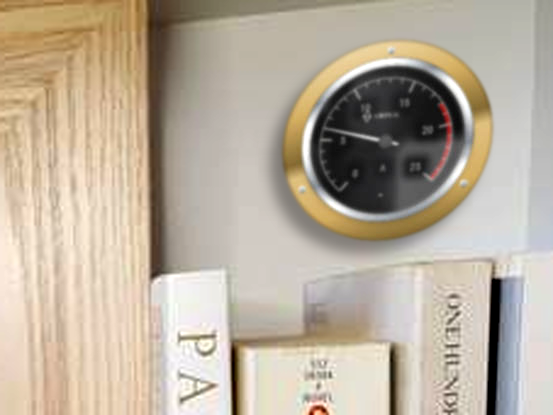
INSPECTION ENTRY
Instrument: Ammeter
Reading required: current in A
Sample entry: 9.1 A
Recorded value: 6 A
